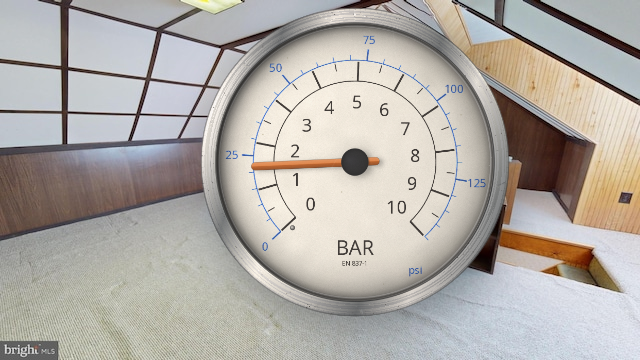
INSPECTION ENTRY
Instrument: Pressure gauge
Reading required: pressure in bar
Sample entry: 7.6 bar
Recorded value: 1.5 bar
